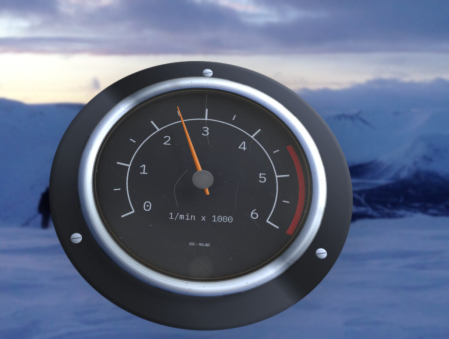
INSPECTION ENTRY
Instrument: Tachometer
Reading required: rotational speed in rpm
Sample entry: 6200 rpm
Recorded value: 2500 rpm
